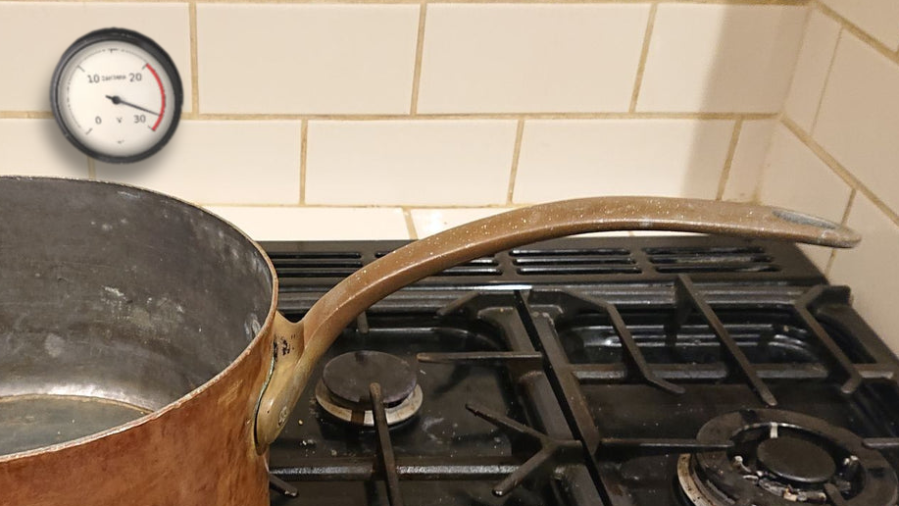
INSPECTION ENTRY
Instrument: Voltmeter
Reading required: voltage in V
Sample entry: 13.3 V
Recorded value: 27.5 V
